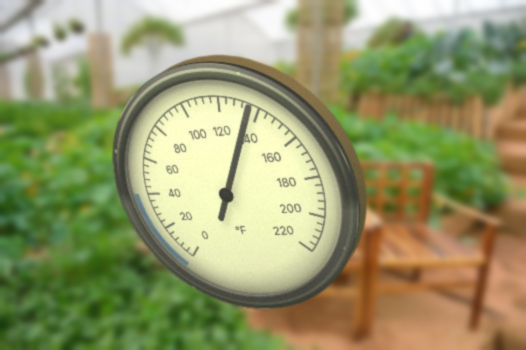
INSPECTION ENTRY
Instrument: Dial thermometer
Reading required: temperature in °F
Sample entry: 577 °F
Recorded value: 136 °F
